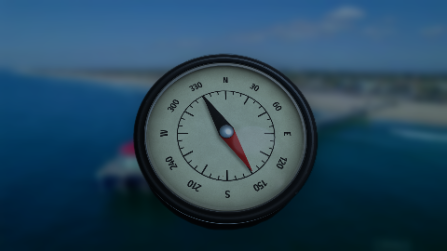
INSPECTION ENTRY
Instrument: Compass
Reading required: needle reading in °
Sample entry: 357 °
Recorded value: 150 °
